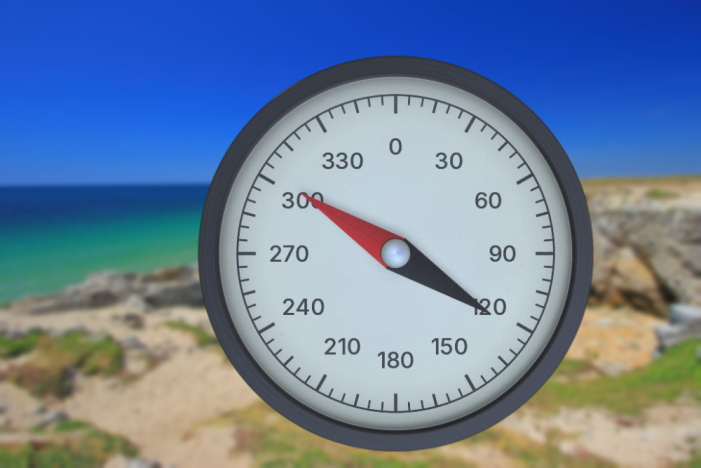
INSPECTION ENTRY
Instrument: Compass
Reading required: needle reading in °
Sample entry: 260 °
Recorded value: 302.5 °
